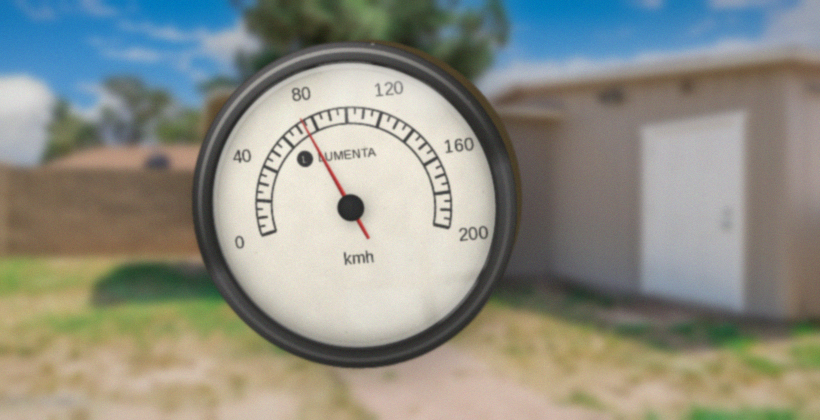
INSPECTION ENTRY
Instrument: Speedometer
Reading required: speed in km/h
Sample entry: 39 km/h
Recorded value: 75 km/h
